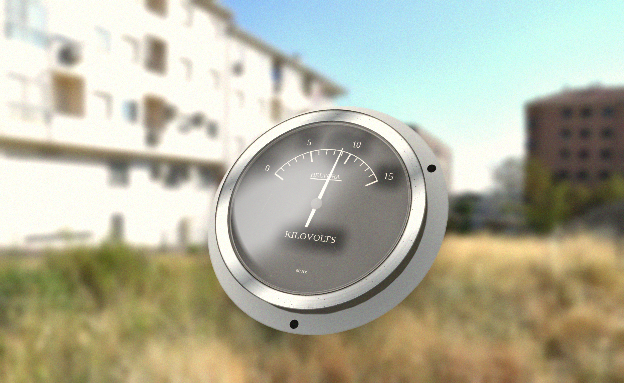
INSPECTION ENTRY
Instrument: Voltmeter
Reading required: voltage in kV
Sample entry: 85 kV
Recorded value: 9 kV
